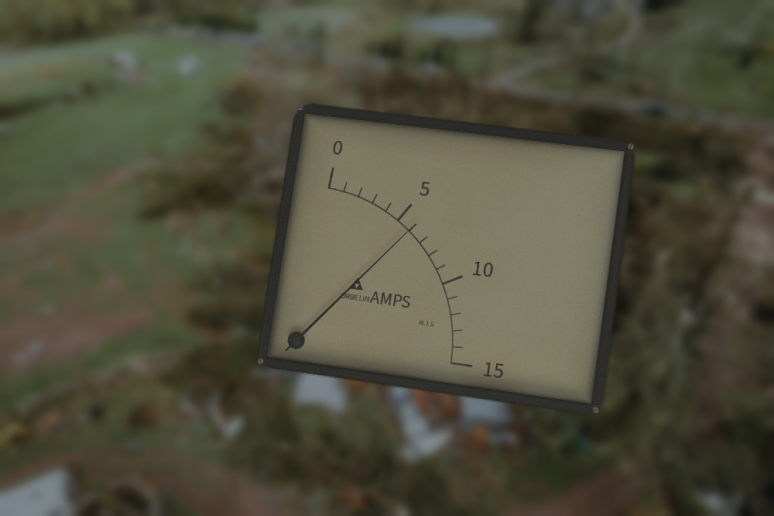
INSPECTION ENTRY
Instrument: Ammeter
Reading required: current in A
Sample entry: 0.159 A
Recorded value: 6 A
